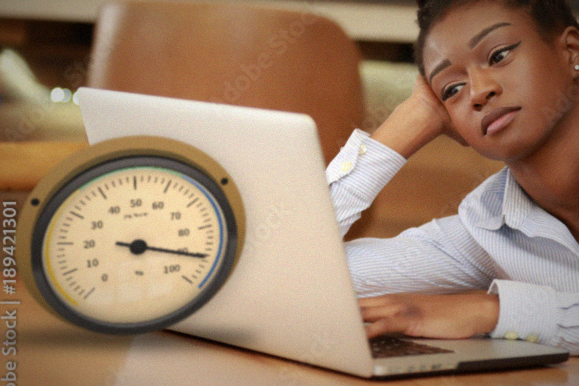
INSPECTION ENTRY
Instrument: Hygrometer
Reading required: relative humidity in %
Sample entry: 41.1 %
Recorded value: 90 %
